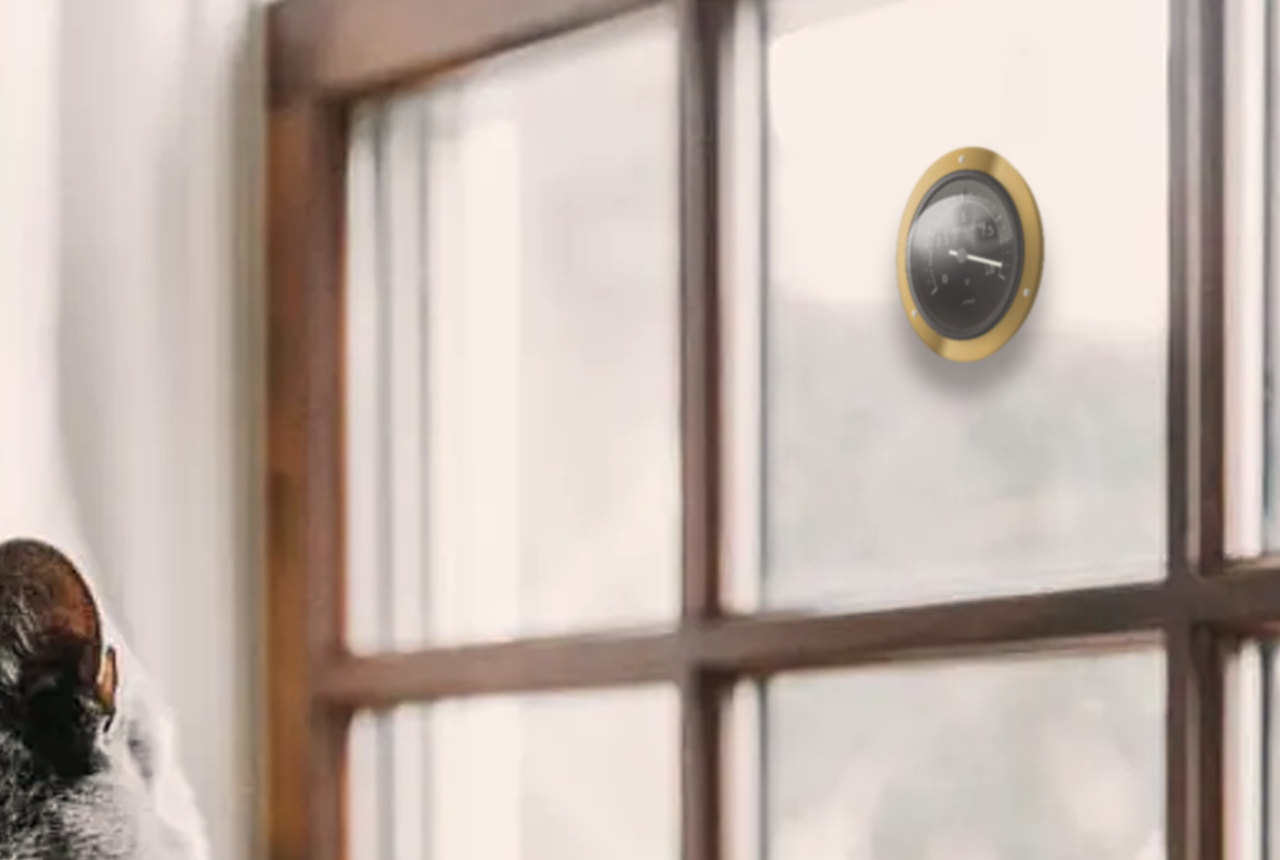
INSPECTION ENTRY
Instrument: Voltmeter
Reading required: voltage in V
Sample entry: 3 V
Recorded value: 9.5 V
